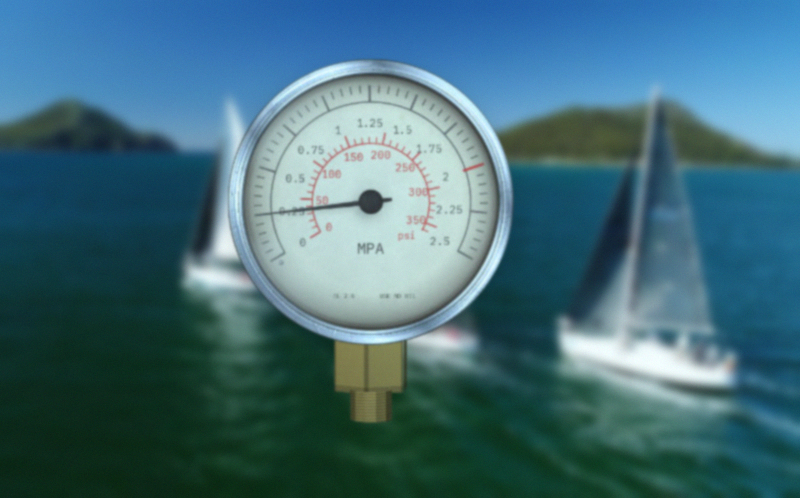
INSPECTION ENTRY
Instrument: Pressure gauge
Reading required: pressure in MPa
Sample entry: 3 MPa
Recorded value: 0.25 MPa
